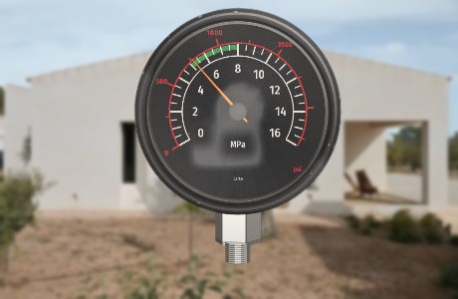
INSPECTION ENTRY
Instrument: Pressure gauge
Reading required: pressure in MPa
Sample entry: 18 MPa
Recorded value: 5.25 MPa
